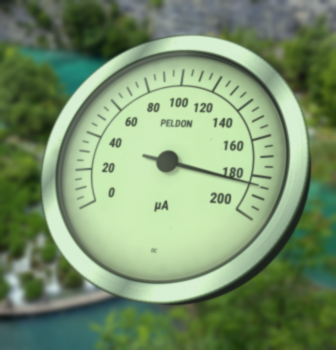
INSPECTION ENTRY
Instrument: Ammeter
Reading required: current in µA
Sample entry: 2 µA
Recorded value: 185 µA
